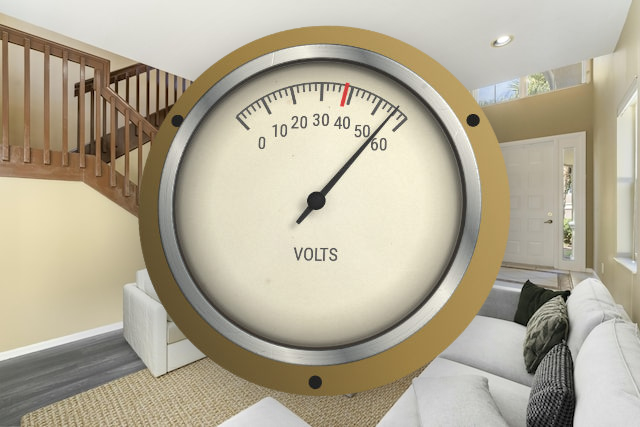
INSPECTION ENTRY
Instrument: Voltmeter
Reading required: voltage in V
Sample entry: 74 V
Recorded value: 56 V
